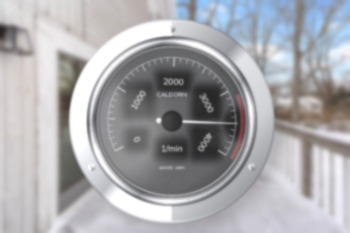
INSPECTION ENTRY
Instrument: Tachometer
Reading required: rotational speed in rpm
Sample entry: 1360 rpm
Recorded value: 3500 rpm
